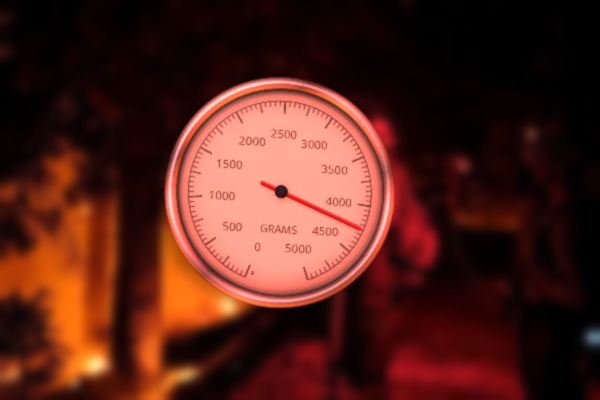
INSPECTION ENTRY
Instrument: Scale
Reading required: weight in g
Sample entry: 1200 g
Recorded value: 4250 g
